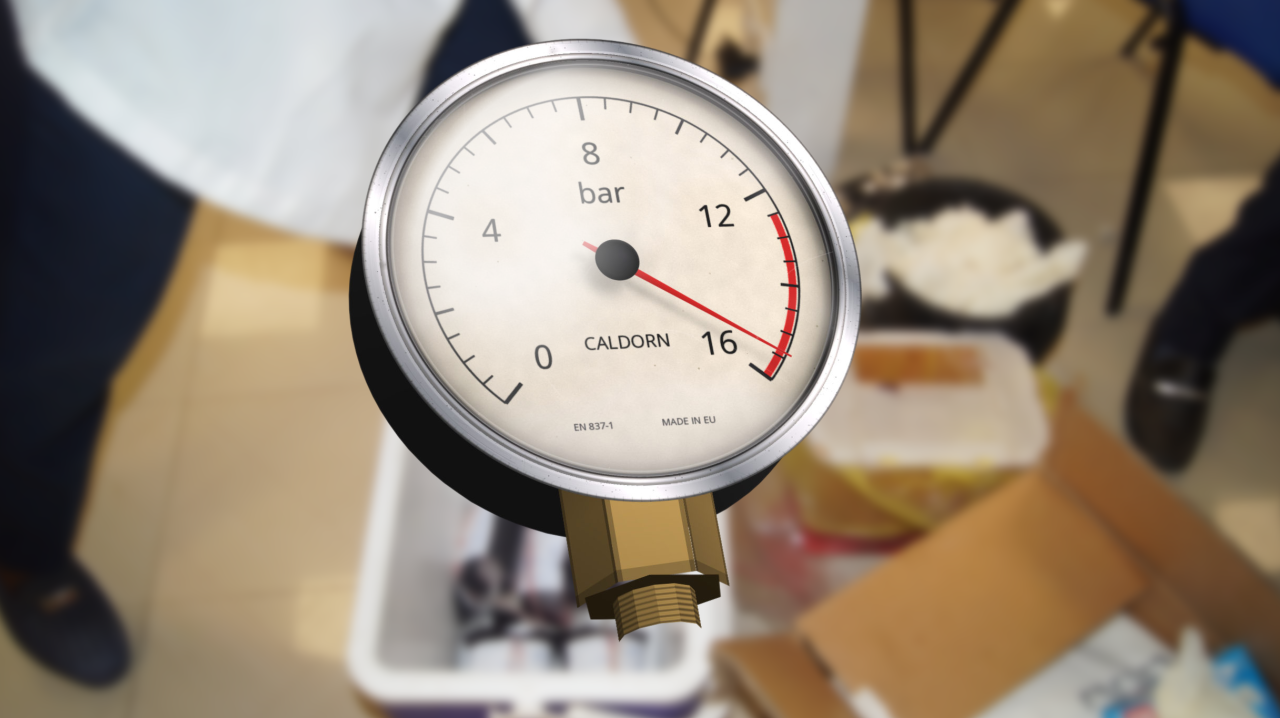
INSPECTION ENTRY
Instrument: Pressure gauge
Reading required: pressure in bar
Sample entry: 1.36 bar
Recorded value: 15.5 bar
